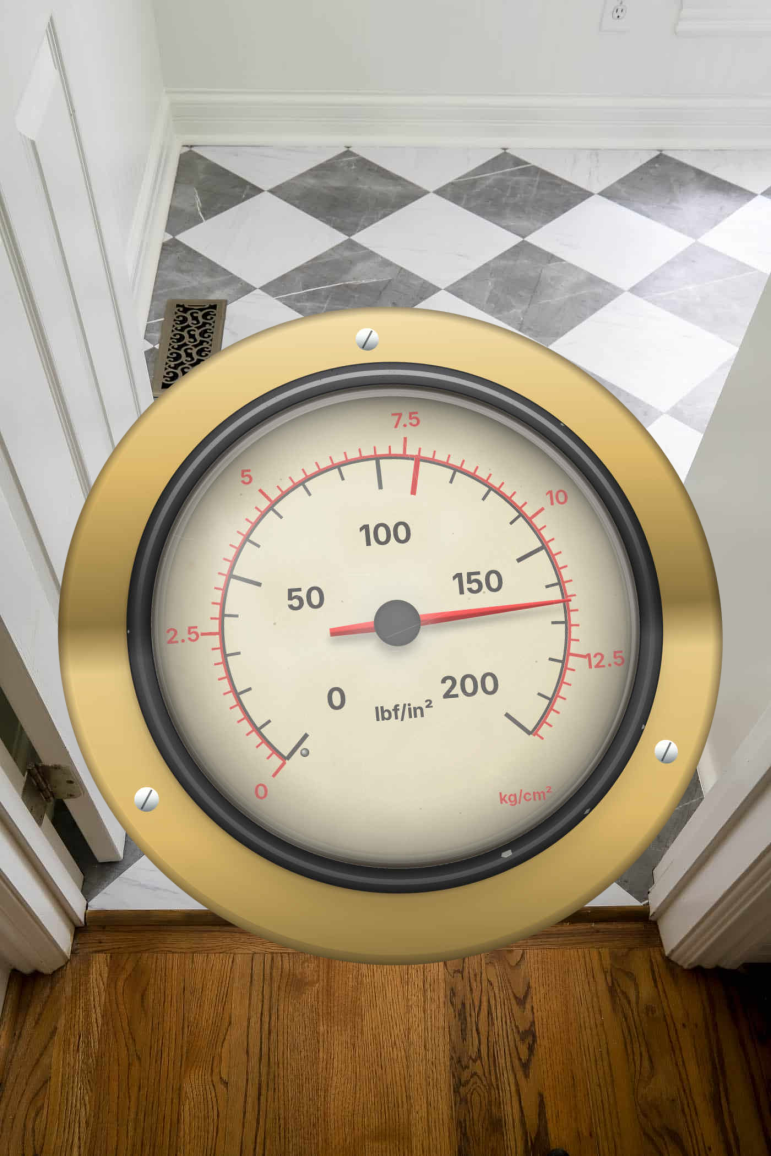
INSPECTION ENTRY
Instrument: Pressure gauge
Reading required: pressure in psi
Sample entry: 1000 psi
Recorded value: 165 psi
